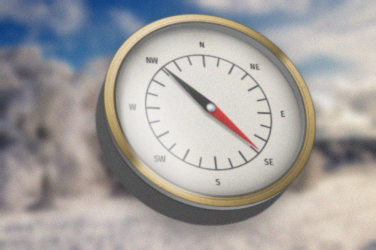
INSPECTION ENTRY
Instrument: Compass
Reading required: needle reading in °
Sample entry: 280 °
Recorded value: 135 °
